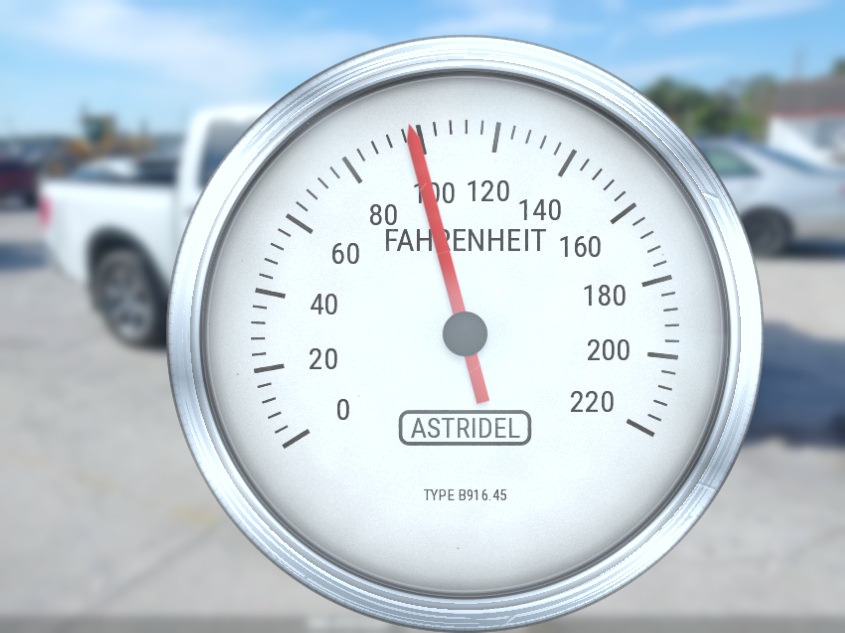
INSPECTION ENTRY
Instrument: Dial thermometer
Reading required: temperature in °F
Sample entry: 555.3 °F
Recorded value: 98 °F
